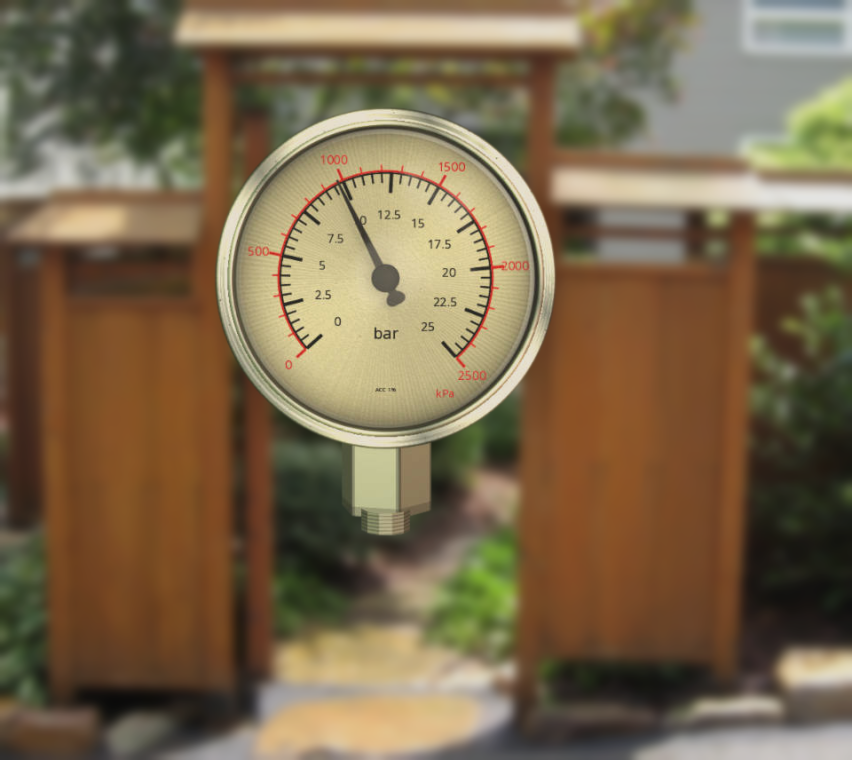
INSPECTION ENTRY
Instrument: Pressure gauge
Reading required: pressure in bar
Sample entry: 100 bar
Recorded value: 9.75 bar
